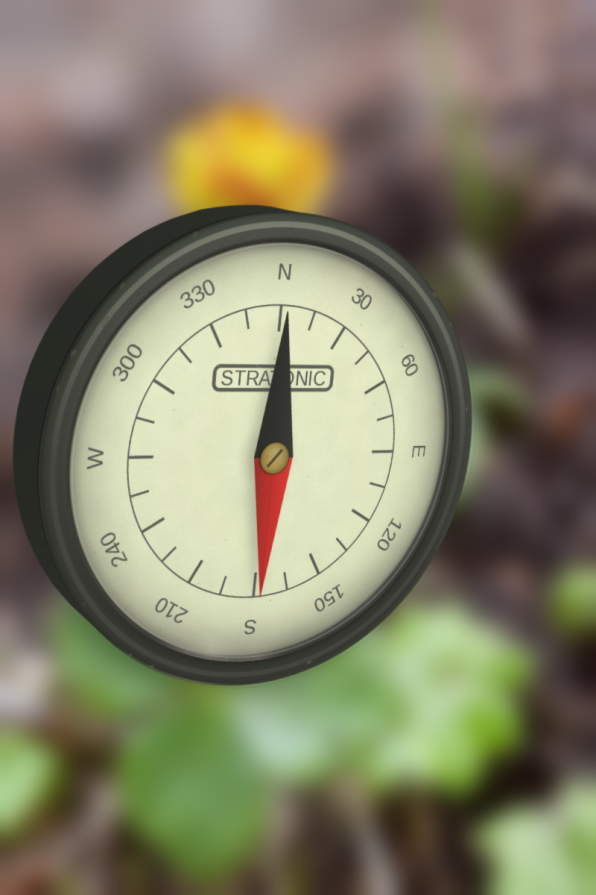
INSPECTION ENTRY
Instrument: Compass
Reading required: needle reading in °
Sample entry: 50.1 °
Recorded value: 180 °
